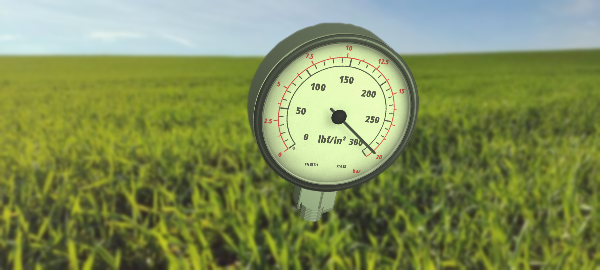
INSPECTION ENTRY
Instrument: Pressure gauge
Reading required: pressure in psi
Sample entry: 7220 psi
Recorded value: 290 psi
